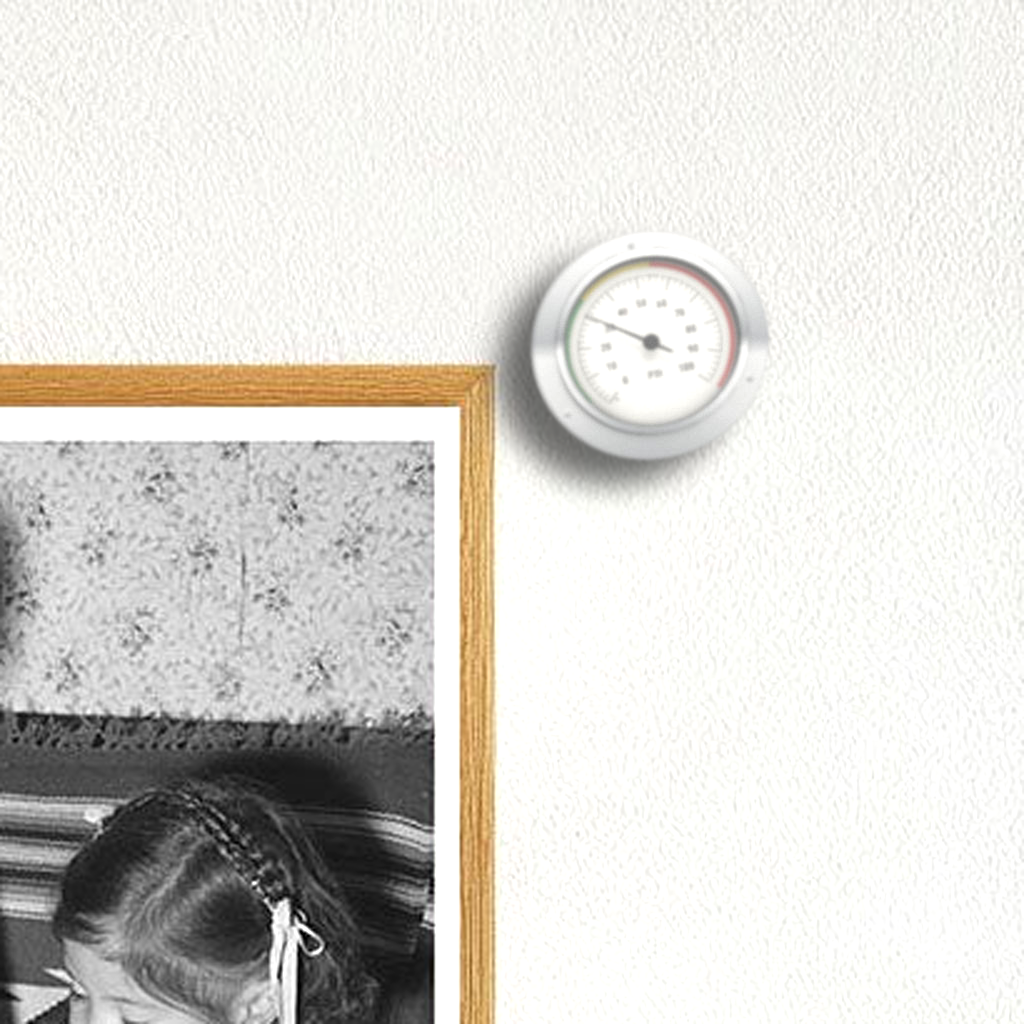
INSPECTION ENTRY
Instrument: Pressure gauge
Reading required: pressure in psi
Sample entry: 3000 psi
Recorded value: 30 psi
